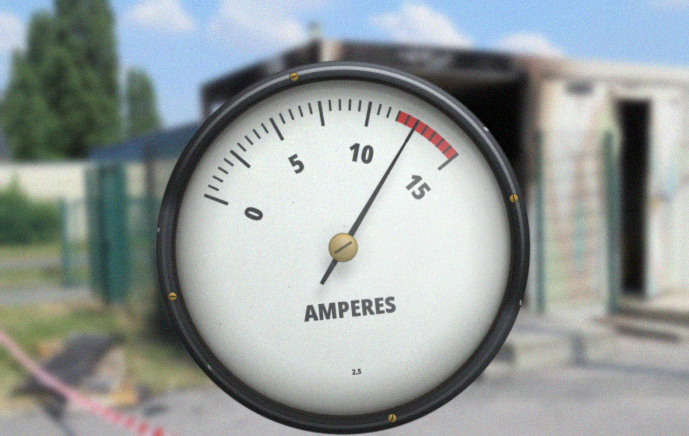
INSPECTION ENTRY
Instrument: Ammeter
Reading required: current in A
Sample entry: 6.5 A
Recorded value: 12.5 A
